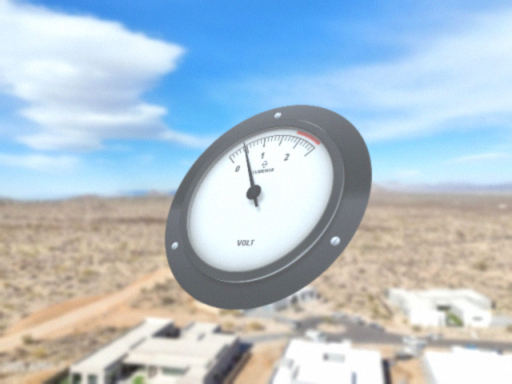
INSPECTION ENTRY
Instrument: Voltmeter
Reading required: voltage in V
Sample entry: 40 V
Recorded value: 0.5 V
